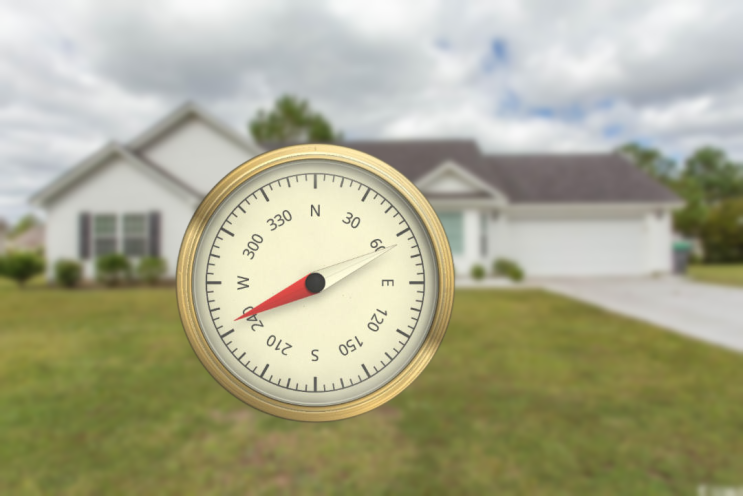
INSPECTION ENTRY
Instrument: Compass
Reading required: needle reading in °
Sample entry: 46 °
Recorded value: 245 °
